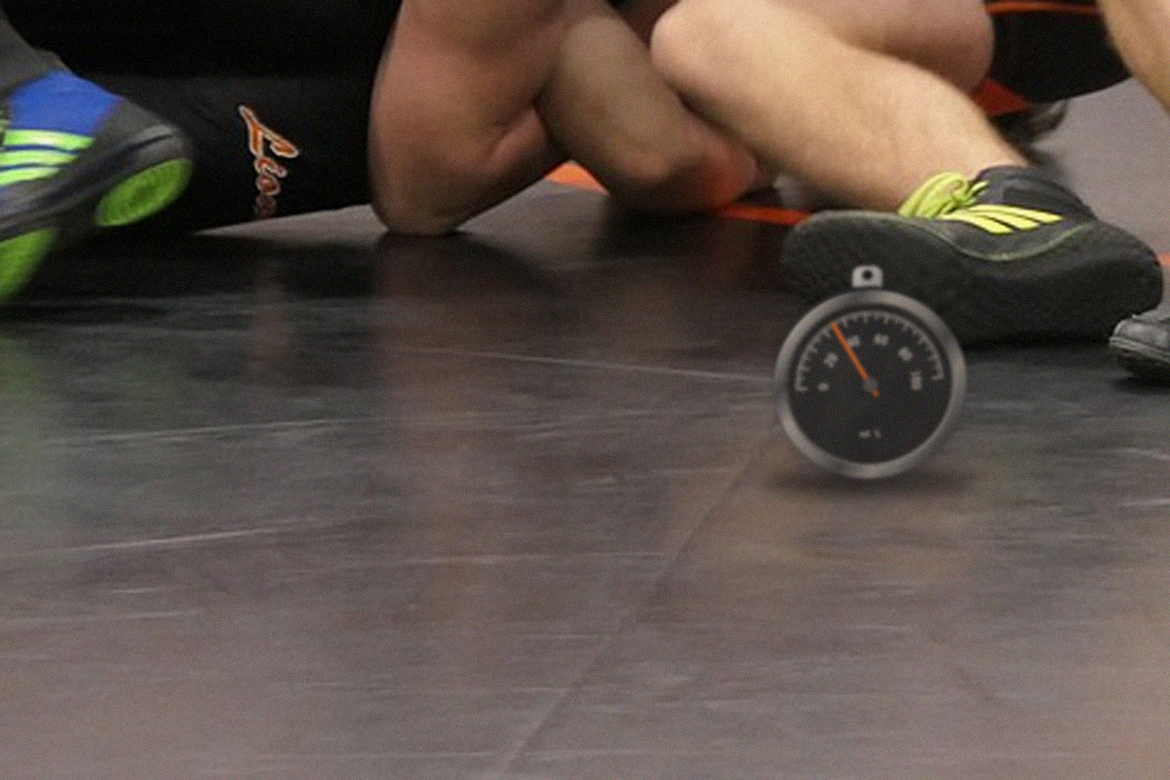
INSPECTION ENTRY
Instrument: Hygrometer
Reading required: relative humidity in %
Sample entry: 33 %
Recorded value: 35 %
